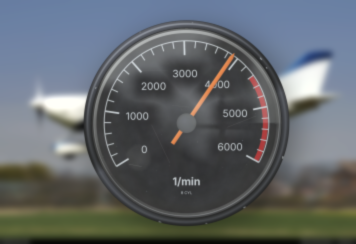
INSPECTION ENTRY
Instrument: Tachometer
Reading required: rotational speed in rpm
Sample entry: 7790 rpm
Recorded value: 3900 rpm
